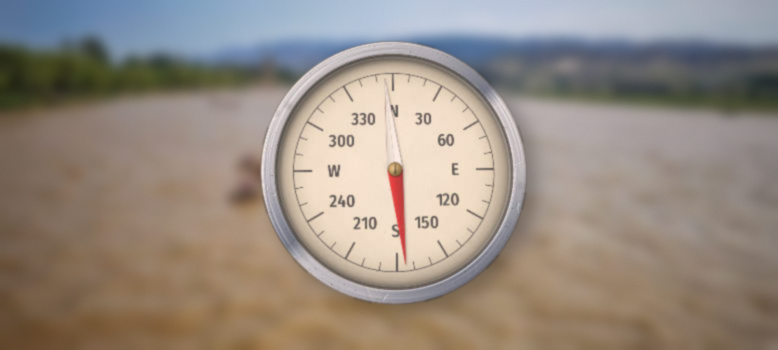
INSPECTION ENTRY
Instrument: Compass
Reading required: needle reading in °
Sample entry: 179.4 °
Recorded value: 175 °
